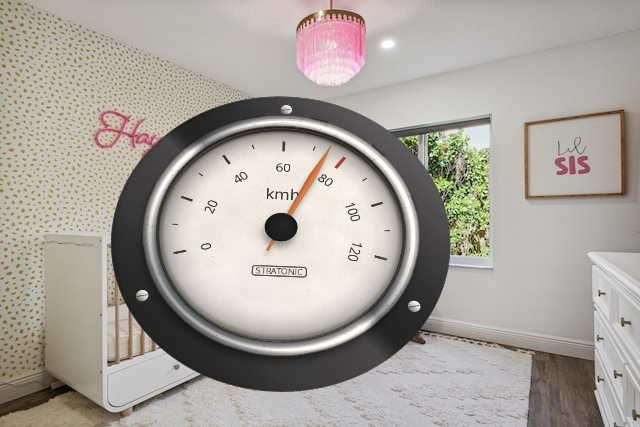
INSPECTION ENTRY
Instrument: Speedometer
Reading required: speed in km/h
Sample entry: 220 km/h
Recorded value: 75 km/h
